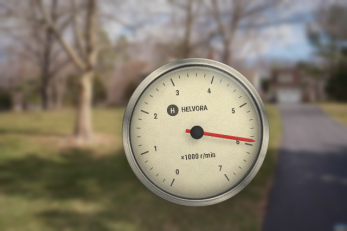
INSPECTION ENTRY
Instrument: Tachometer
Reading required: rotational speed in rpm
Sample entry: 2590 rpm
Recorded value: 5900 rpm
